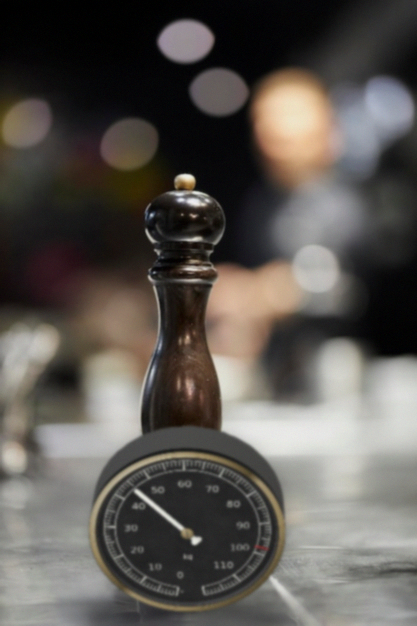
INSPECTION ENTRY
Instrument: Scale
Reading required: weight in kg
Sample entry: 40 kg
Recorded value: 45 kg
